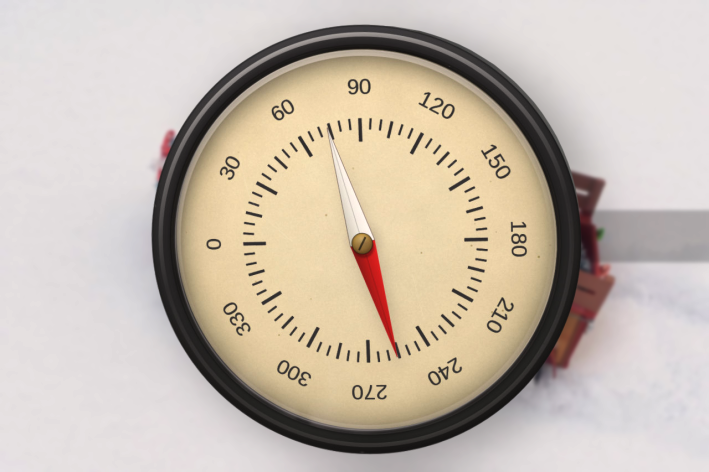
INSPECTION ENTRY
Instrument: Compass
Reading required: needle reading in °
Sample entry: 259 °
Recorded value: 255 °
